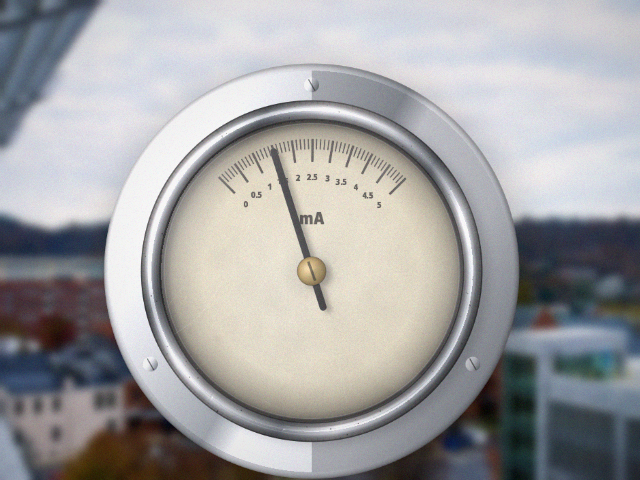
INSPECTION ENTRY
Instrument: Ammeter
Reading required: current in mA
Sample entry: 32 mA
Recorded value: 1.5 mA
